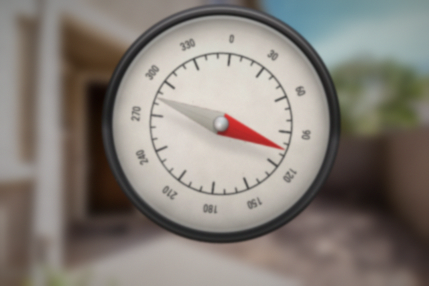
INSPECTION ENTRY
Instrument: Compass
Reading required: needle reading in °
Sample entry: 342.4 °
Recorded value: 105 °
